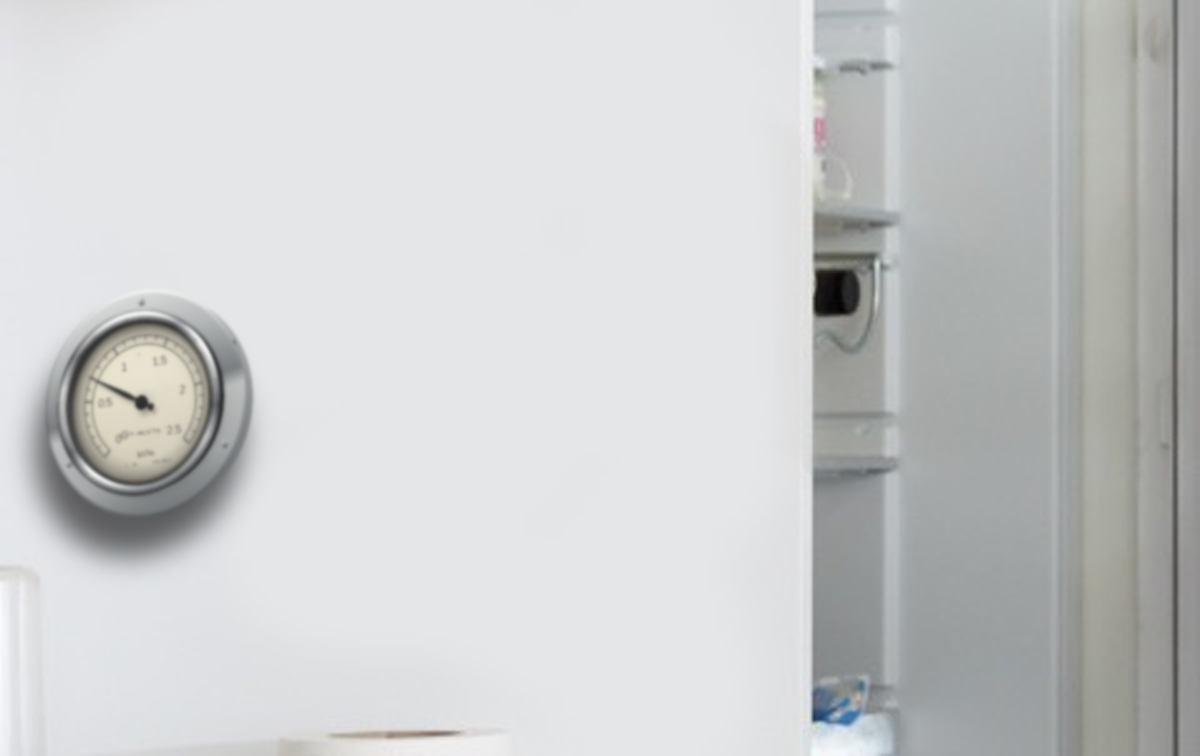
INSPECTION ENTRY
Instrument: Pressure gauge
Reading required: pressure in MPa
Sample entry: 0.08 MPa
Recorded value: 0.7 MPa
